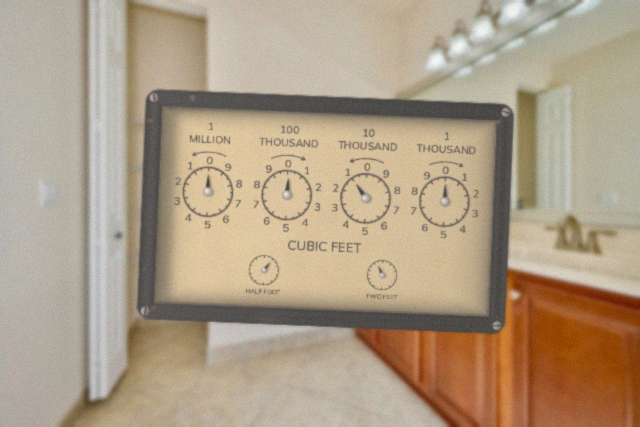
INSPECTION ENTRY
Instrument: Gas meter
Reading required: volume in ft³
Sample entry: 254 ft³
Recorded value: 1000 ft³
